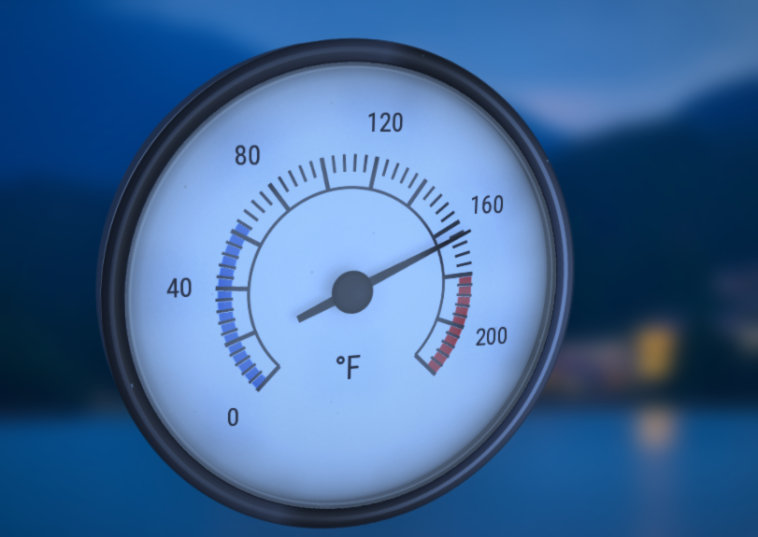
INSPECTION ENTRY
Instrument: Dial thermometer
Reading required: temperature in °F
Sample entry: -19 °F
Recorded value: 164 °F
